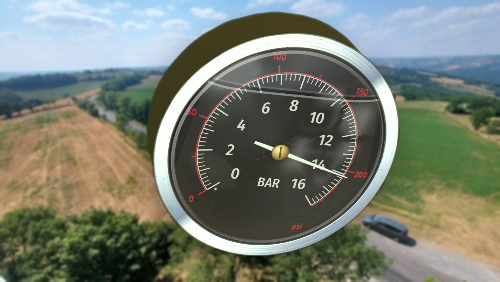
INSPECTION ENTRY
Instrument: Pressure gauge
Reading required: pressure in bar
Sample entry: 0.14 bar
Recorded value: 14 bar
